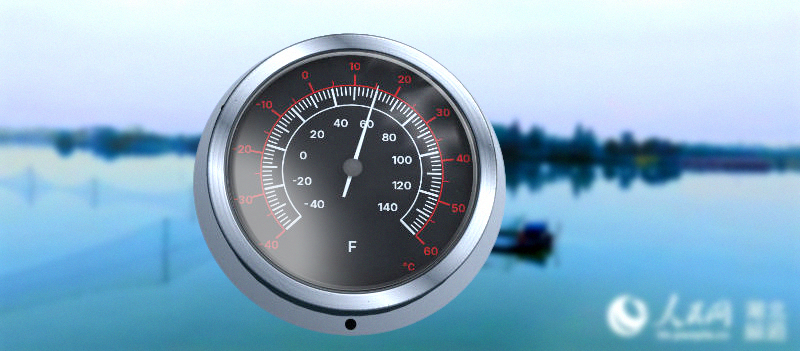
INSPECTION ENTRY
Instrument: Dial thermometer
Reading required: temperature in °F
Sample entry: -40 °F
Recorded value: 60 °F
